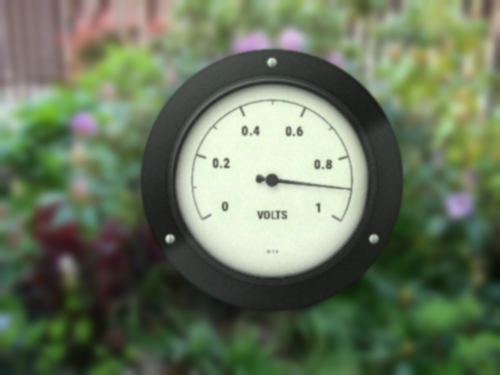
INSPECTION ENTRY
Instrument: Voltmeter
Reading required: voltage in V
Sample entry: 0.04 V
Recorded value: 0.9 V
